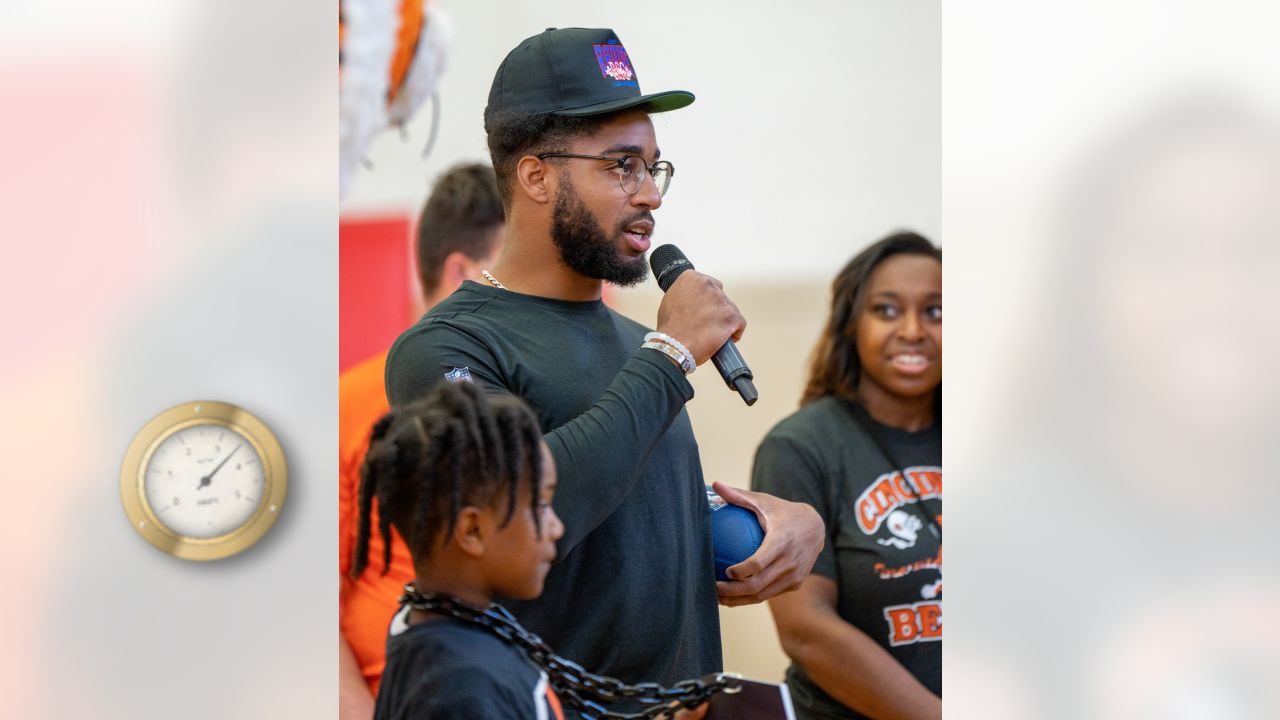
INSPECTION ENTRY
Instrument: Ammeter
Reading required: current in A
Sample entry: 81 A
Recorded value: 3.5 A
